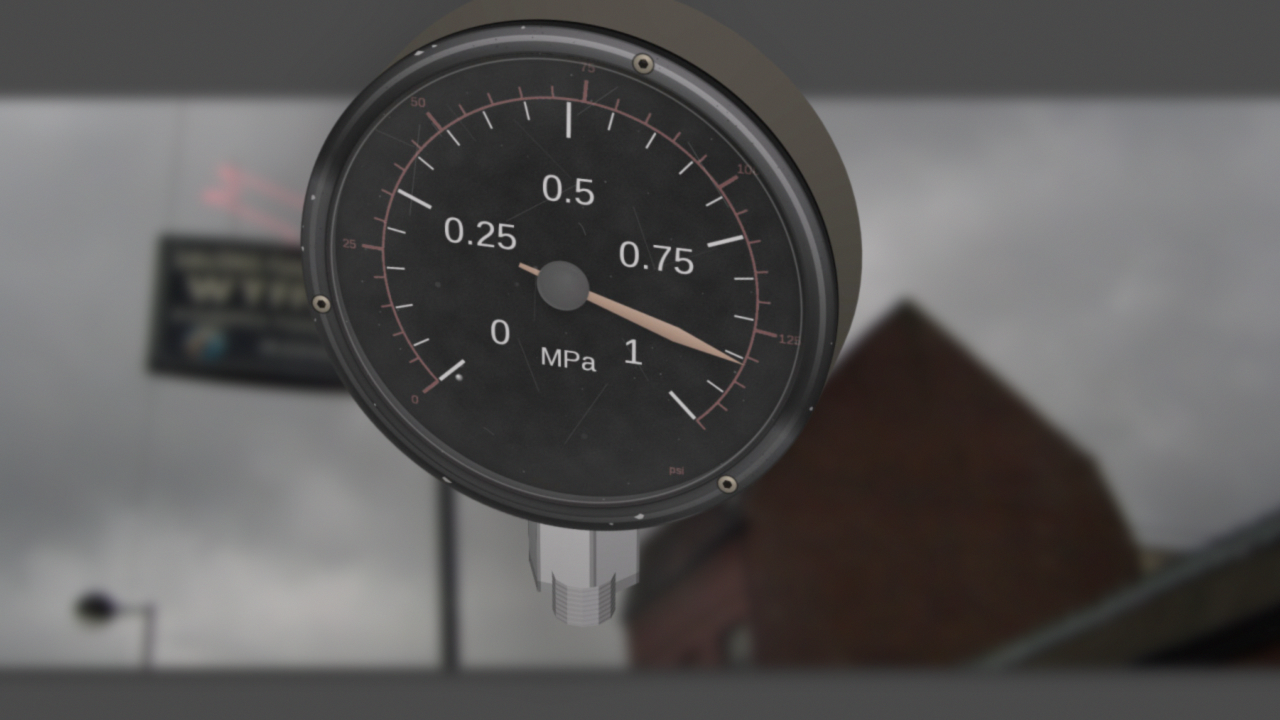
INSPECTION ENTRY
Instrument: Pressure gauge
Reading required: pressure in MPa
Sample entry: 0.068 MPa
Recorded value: 0.9 MPa
